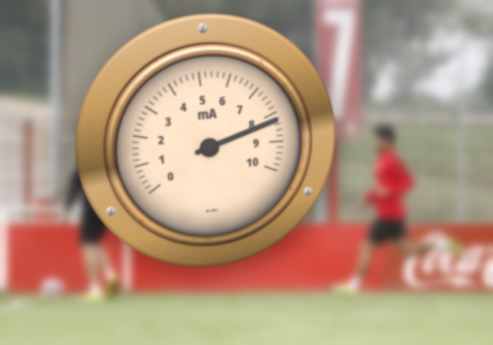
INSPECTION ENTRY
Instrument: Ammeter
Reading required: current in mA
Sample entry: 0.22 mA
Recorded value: 8.2 mA
